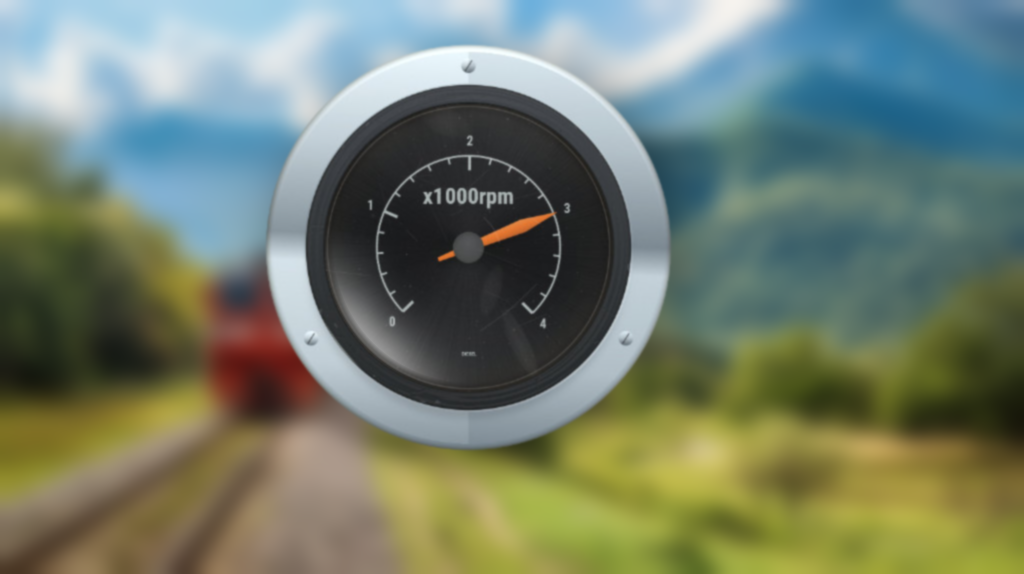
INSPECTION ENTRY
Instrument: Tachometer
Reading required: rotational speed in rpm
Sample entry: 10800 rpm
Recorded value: 3000 rpm
